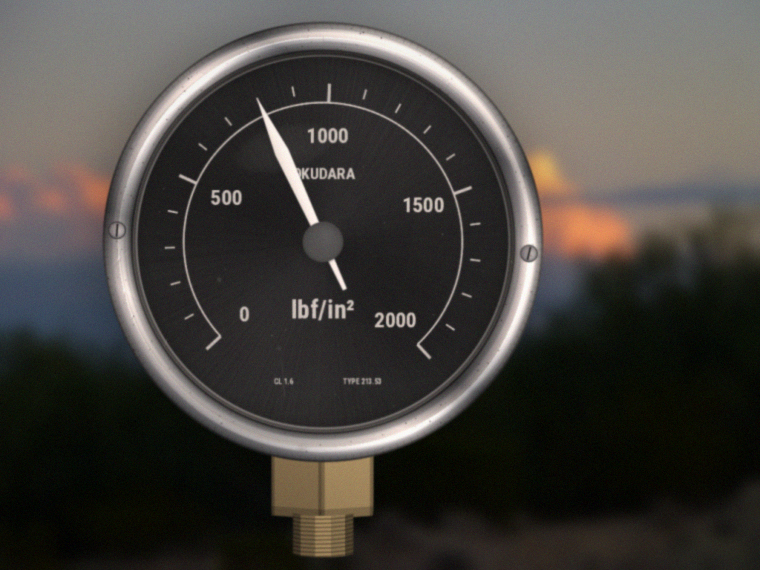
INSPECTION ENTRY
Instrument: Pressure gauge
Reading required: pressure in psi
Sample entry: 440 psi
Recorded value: 800 psi
